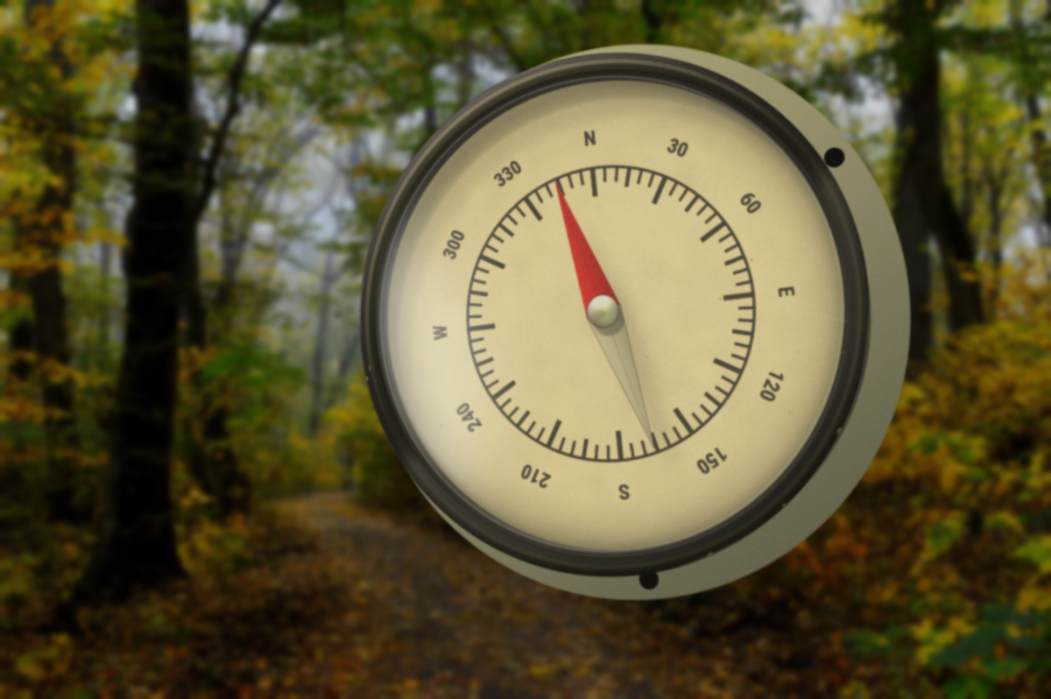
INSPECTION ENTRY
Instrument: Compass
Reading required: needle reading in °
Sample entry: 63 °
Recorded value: 345 °
